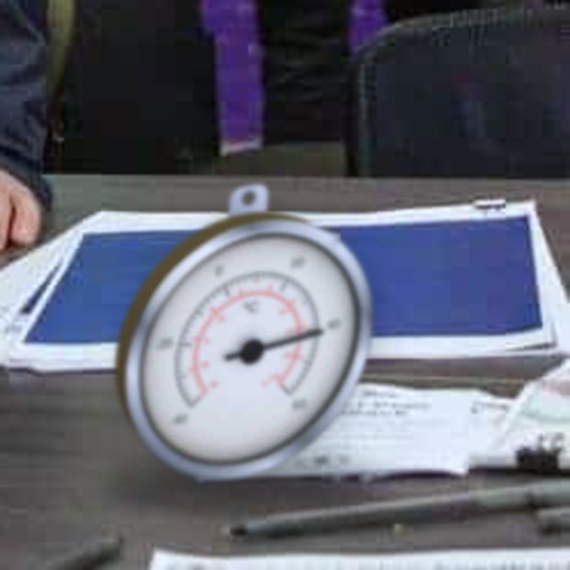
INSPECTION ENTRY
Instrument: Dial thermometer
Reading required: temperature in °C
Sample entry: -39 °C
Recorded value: 40 °C
